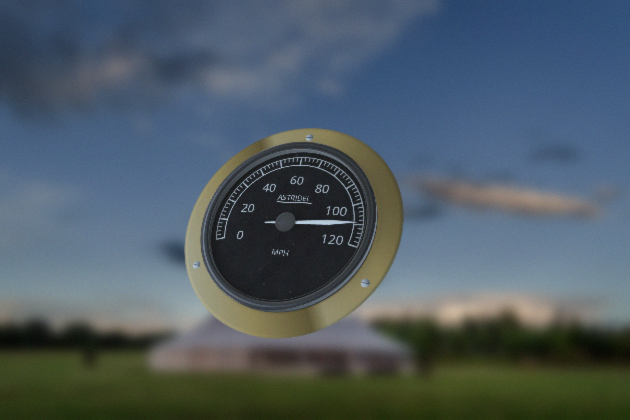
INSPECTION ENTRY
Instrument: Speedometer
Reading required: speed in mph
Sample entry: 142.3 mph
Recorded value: 110 mph
